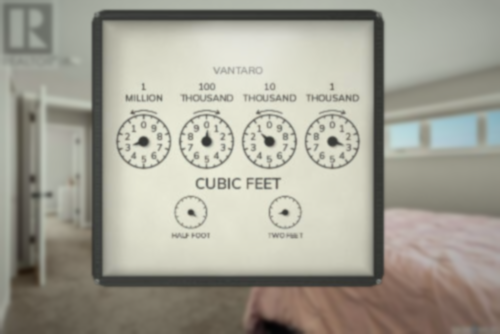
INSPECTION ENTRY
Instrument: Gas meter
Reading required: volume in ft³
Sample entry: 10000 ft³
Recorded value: 301300 ft³
